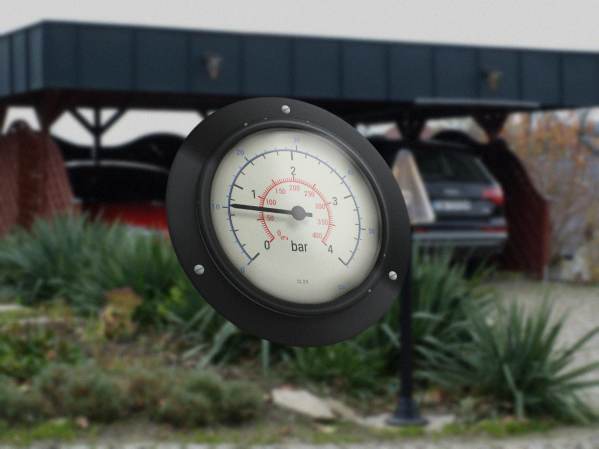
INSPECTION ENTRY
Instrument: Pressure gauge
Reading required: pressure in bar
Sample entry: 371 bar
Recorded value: 0.7 bar
